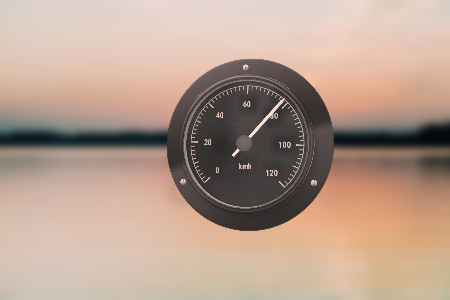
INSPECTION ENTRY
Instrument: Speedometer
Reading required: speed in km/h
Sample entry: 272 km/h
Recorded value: 78 km/h
